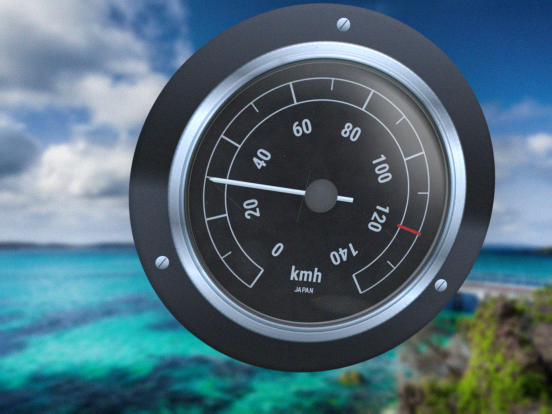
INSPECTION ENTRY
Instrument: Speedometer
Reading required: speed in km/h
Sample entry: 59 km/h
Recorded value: 30 km/h
